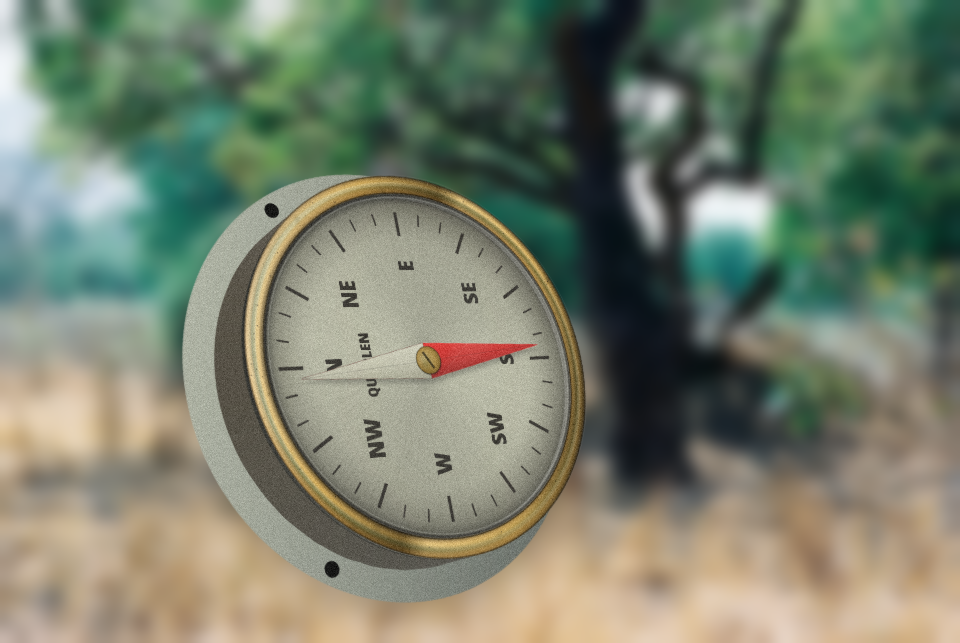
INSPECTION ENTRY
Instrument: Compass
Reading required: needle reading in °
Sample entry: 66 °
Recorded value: 175 °
